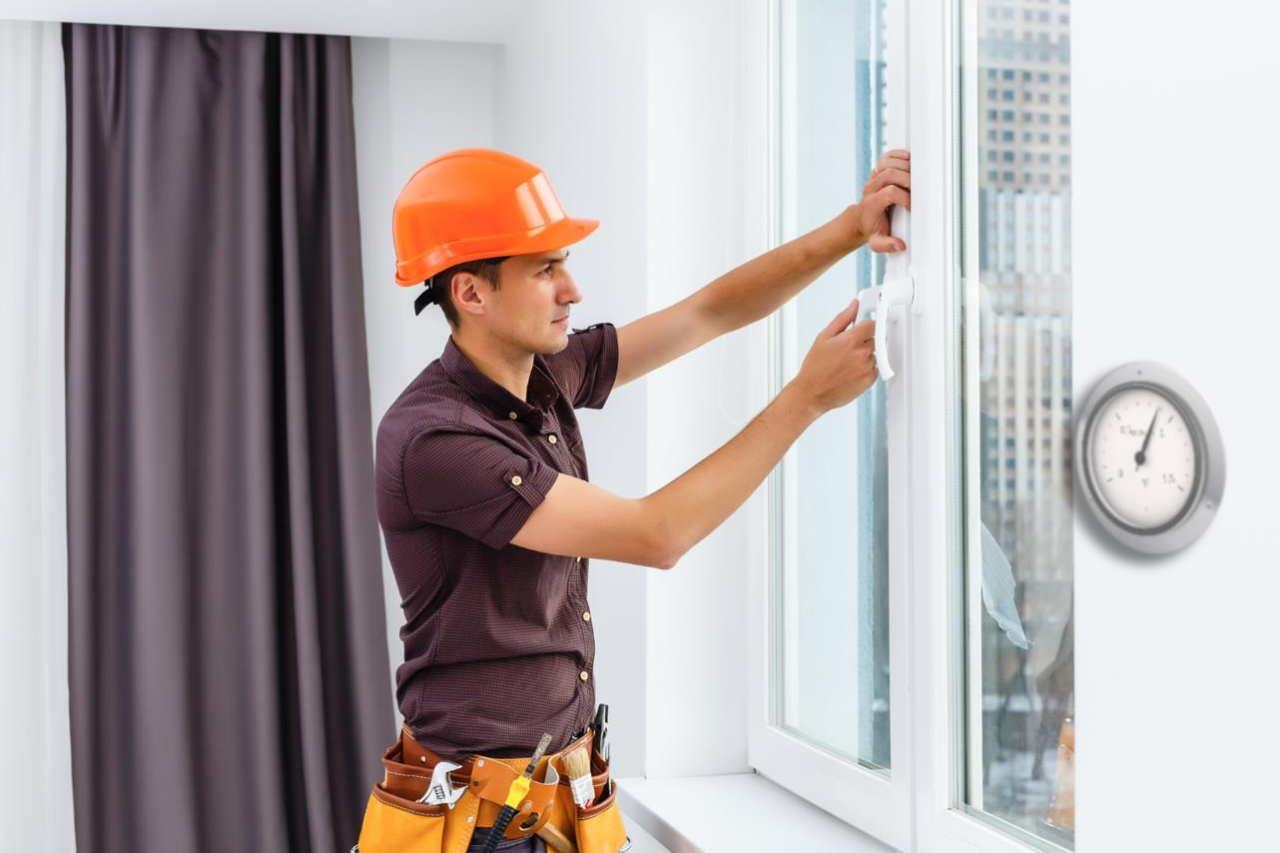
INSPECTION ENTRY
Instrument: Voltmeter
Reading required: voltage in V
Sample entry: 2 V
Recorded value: 0.9 V
